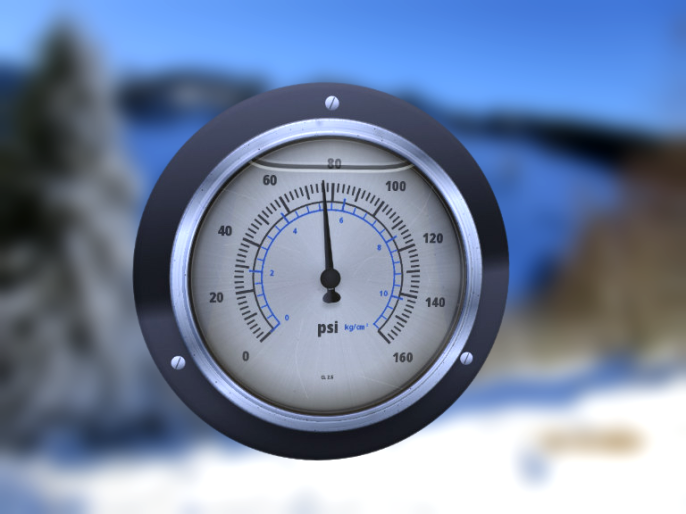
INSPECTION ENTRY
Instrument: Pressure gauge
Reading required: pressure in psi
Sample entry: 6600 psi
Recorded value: 76 psi
